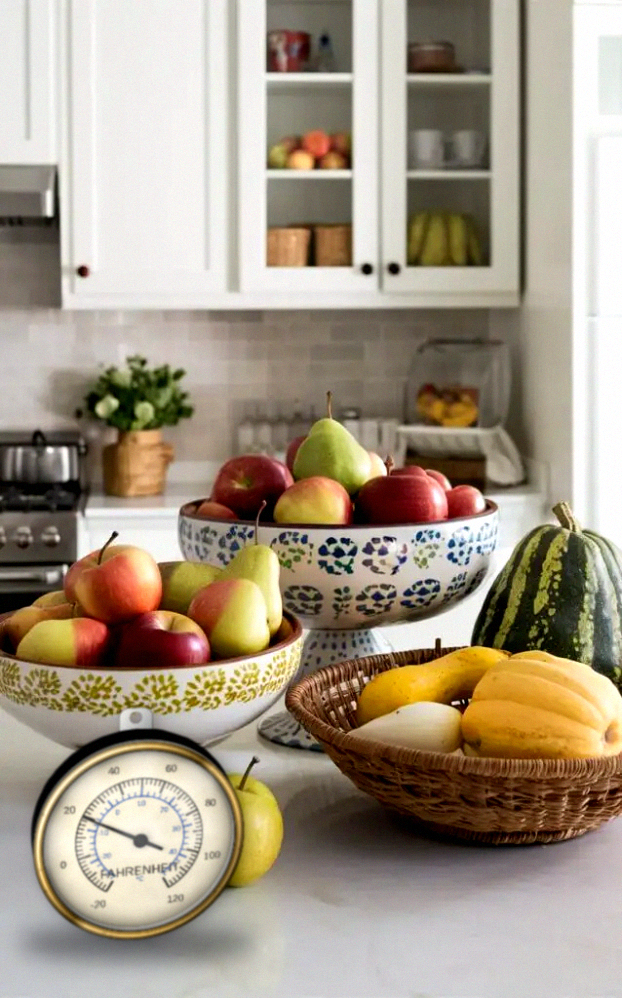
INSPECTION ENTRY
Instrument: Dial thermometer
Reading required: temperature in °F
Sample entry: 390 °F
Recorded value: 20 °F
